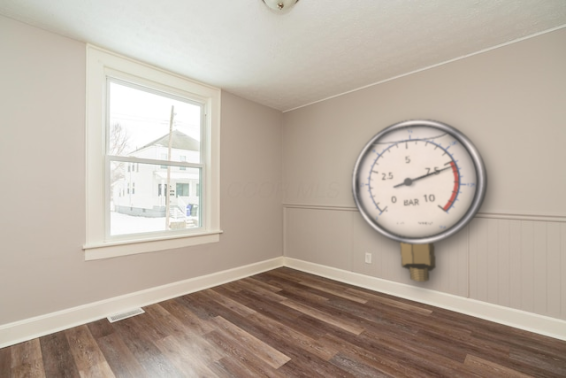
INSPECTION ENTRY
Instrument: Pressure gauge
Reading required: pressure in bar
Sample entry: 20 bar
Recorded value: 7.75 bar
